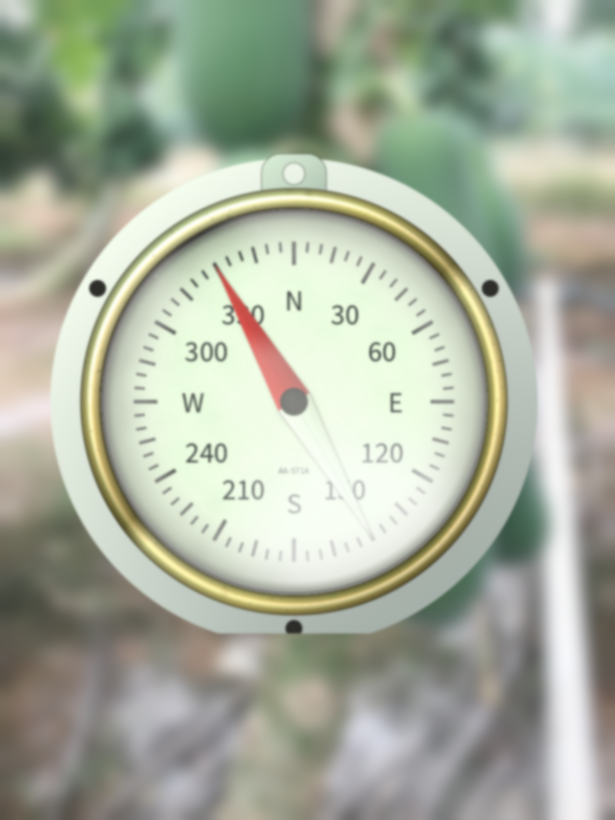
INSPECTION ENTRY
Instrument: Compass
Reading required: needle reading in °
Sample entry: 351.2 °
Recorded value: 330 °
